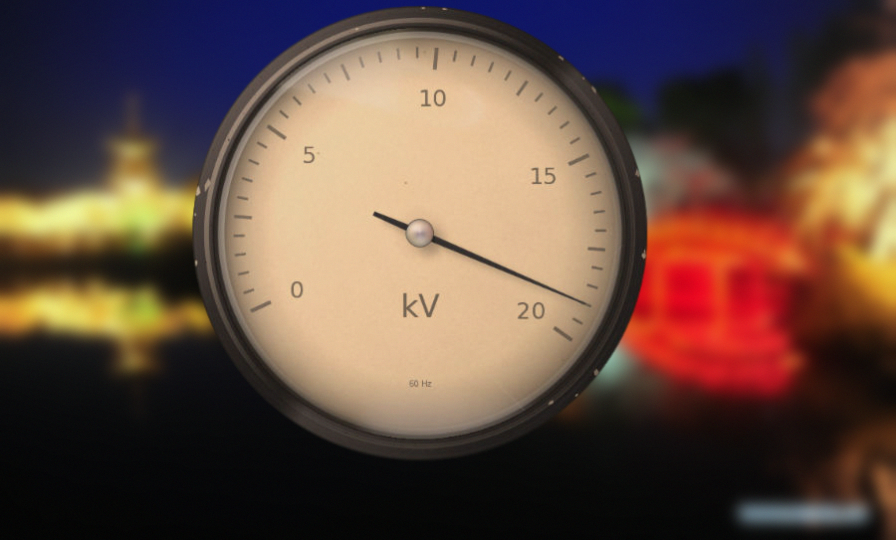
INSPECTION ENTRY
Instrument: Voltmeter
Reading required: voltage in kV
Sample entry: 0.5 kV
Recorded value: 19 kV
